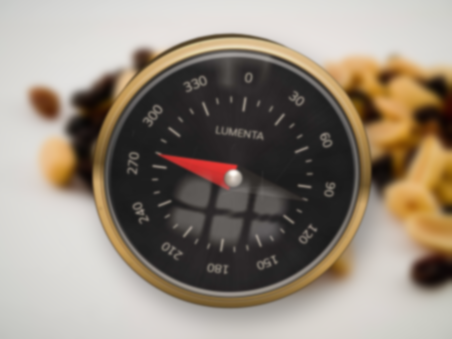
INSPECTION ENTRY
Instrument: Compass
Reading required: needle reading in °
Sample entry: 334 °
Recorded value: 280 °
